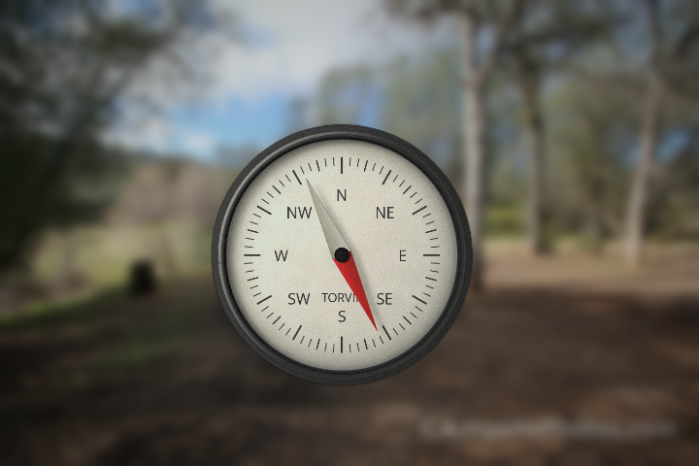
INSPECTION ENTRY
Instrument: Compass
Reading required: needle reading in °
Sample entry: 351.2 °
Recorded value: 155 °
